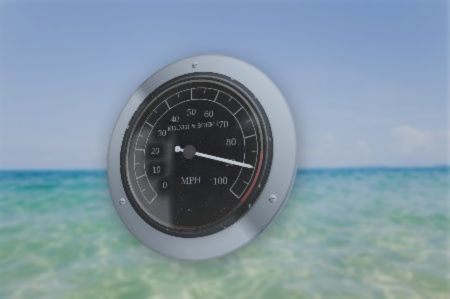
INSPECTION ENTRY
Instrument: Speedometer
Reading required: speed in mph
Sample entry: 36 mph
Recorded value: 90 mph
